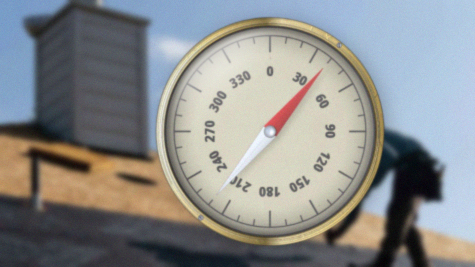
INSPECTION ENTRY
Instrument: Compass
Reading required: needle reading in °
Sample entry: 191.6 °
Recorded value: 40 °
